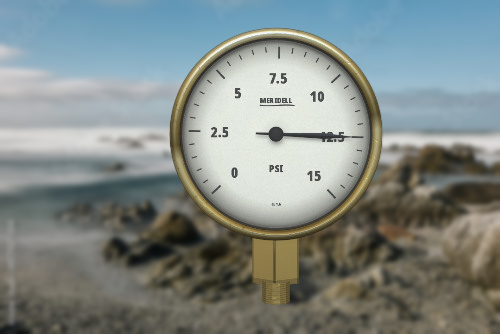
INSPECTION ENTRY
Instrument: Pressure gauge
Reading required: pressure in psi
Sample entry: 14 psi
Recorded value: 12.5 psi
